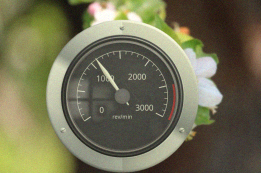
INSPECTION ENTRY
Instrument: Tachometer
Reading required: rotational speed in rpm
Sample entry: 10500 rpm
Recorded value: 1100 rpm
